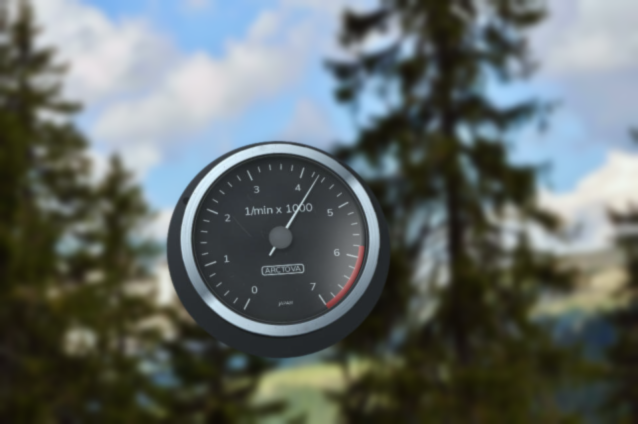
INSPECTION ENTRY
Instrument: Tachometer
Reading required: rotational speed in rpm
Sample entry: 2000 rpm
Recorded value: 4300 rpm
